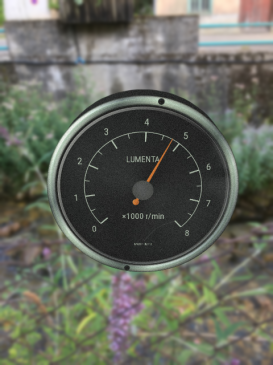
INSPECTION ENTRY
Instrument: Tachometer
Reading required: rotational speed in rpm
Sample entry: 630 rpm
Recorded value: 4750 rpm
